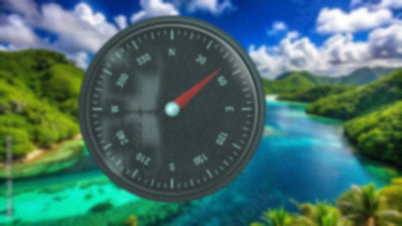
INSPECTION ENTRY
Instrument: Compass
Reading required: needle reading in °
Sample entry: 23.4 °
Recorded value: 50 °
